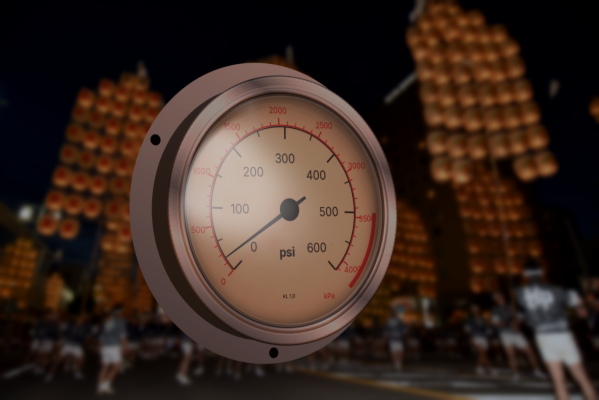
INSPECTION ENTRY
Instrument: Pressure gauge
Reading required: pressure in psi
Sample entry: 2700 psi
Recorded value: 25 psi
